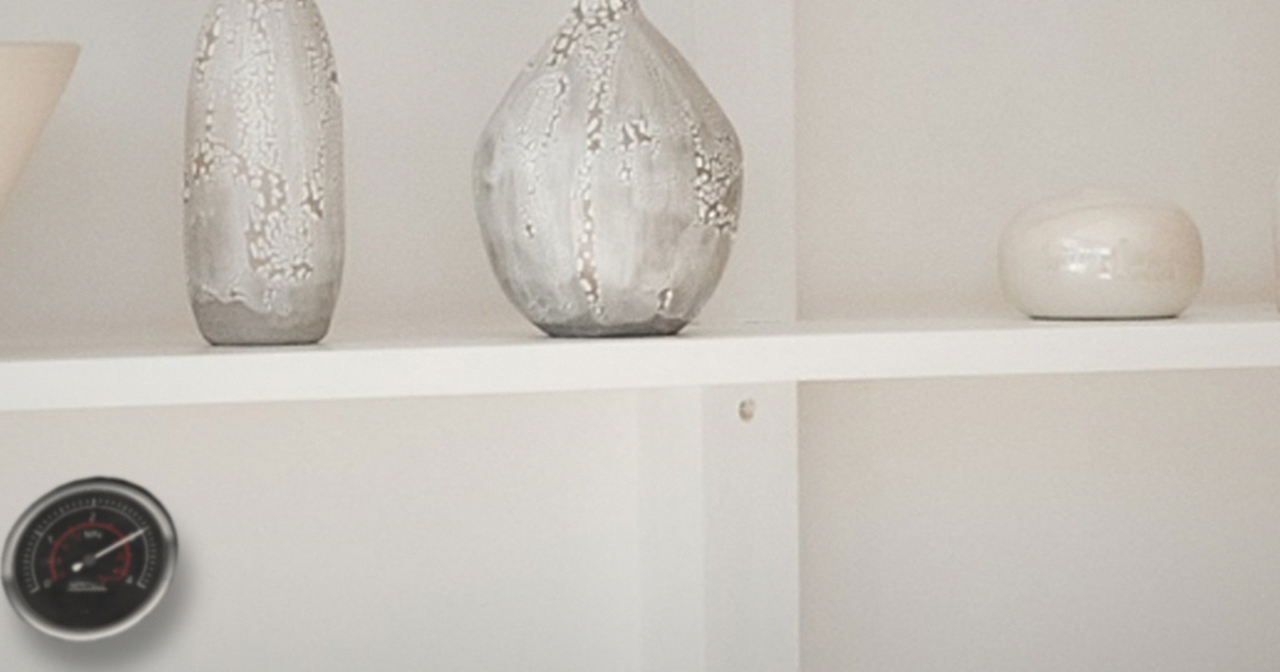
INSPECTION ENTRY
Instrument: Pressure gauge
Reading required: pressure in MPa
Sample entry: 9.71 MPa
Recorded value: 3 MPa
